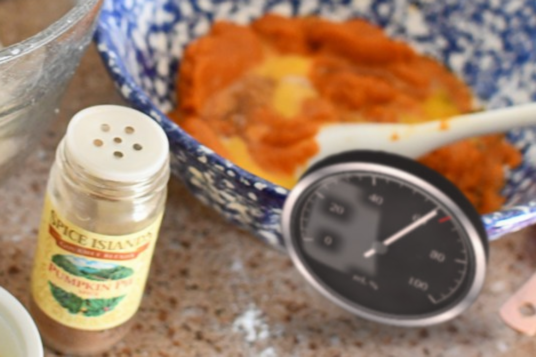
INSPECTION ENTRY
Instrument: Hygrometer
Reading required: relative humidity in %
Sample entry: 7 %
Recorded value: 60 %
